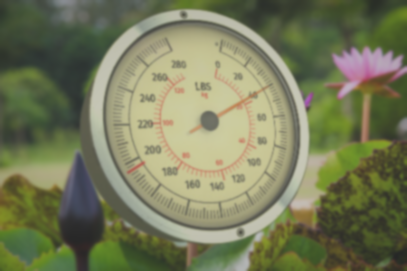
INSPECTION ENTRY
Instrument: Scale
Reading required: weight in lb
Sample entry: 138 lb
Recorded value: 40 lb
